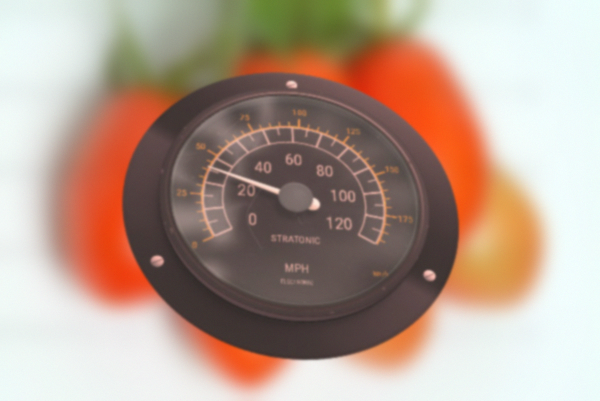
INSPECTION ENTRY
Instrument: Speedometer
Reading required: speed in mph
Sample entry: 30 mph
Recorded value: 25 mph
